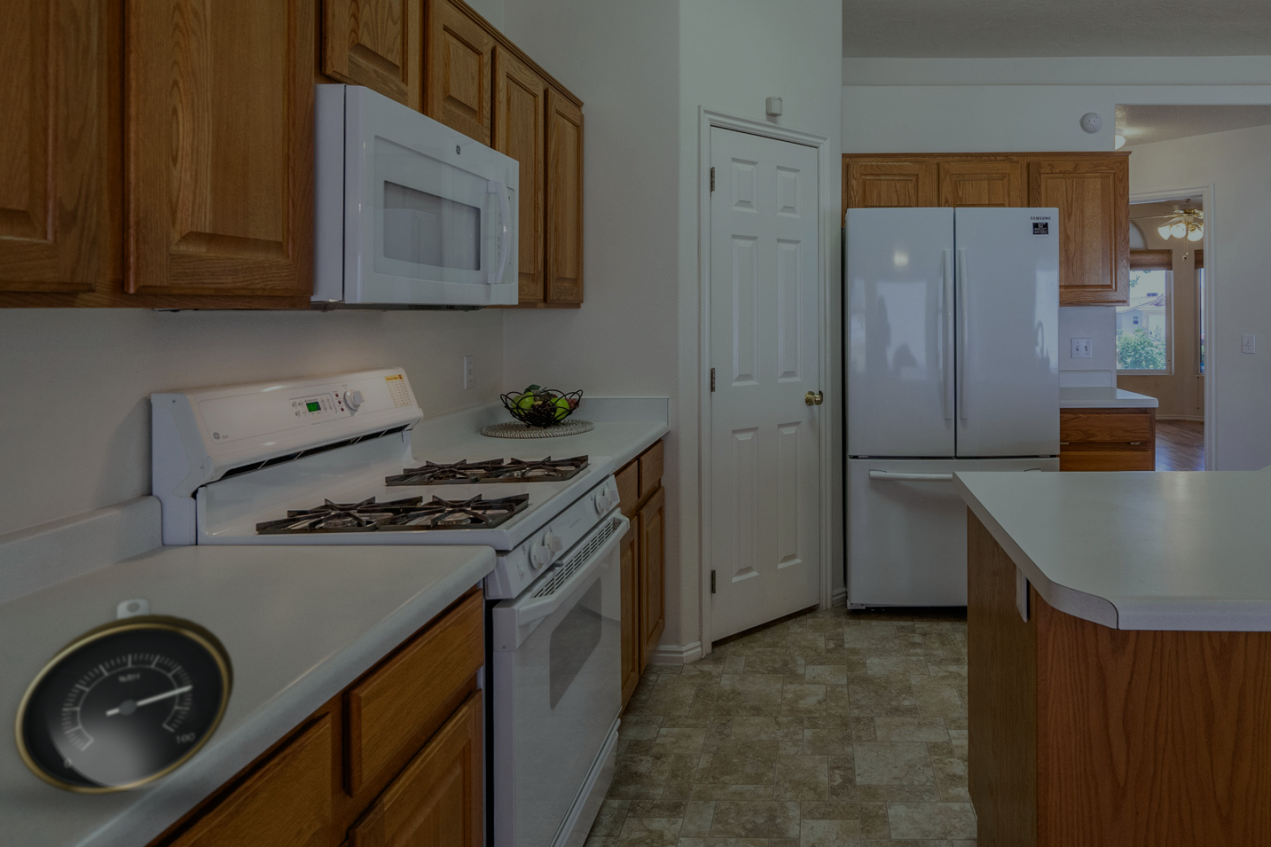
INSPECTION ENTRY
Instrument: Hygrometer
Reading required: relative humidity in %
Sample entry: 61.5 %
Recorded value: 80 %
